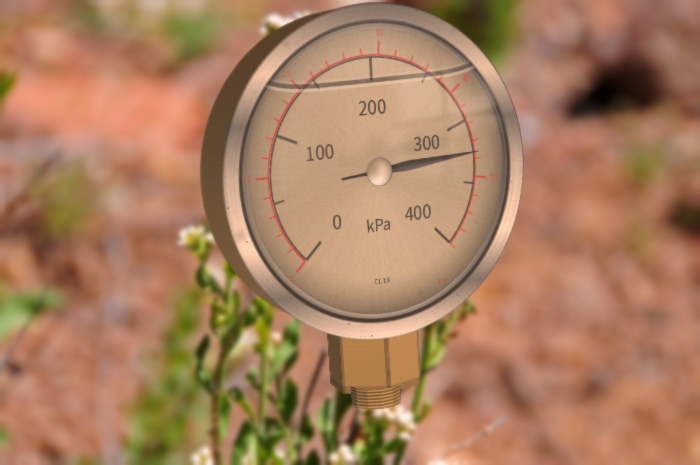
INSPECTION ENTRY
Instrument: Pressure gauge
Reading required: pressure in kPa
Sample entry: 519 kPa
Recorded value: 325 kPa
